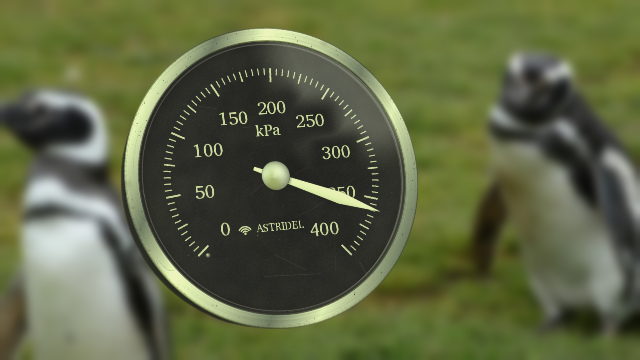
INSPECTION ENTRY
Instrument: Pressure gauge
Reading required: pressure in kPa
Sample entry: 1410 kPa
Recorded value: 360 kPa
